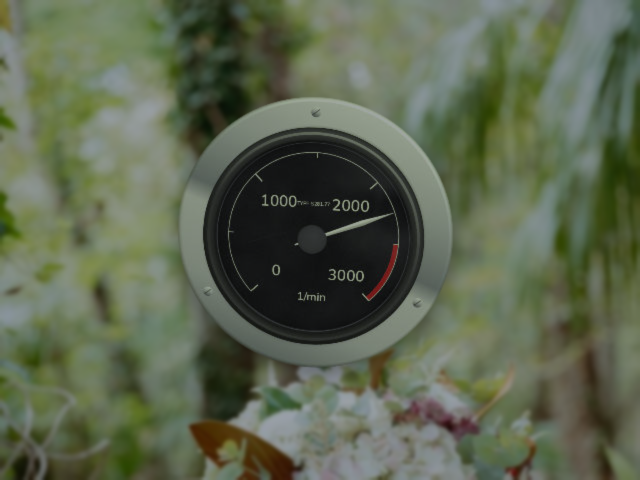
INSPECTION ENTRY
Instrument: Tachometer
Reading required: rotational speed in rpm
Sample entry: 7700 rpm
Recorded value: 2250 rpm
